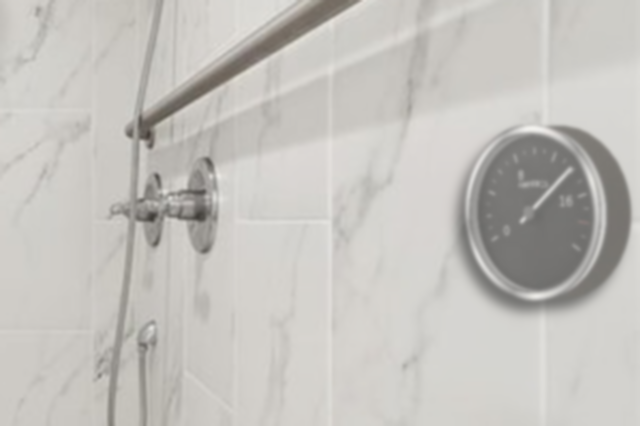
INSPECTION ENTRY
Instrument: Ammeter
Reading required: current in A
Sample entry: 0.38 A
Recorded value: 14 A
